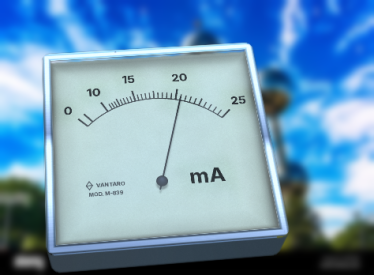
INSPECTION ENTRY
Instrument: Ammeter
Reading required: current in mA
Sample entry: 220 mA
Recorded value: 20.5 mA
